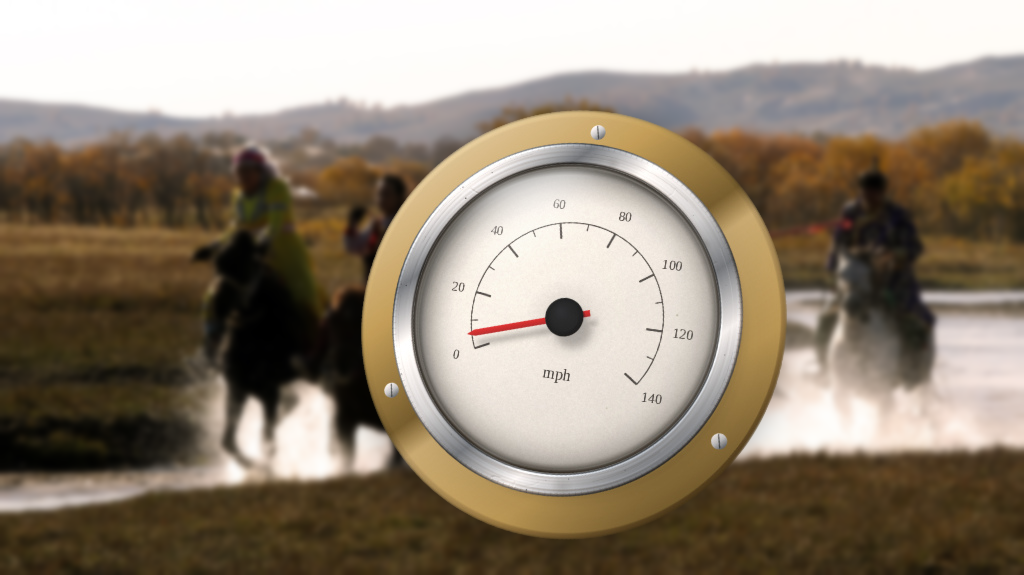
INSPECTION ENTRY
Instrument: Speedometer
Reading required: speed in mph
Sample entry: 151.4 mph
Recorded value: 5 mph
